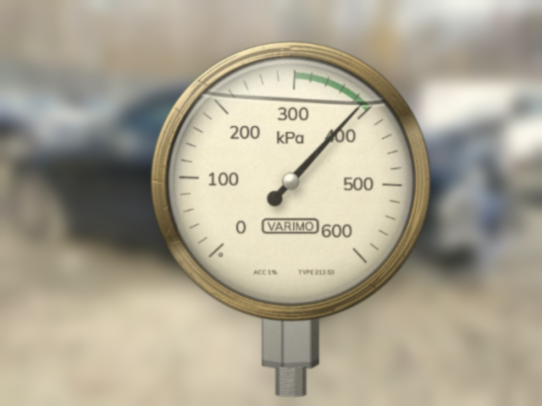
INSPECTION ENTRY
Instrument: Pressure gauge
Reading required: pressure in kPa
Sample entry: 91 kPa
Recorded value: 390 kPa
